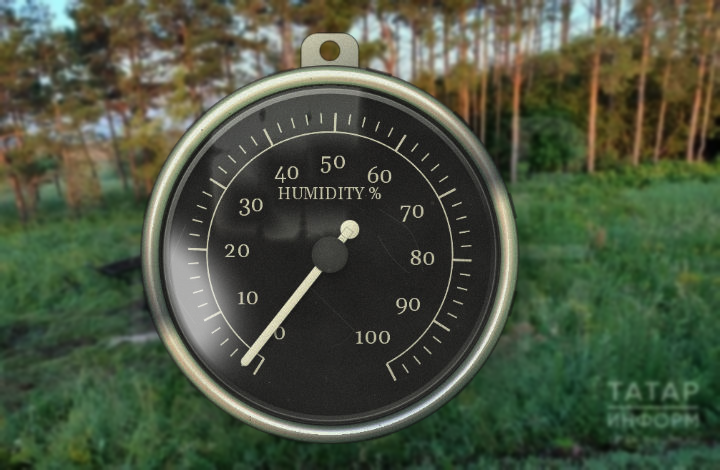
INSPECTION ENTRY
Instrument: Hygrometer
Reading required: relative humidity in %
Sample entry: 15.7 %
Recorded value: 2 %
